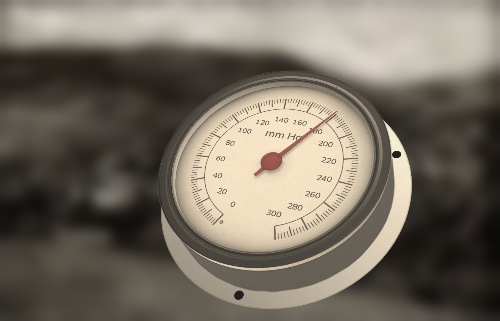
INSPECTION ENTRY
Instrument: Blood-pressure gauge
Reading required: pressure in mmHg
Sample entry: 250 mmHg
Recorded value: 180 mmHg
